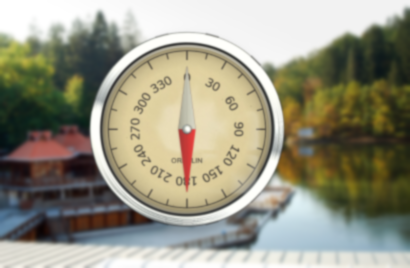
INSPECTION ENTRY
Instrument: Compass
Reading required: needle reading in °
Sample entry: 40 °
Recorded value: 180 °
